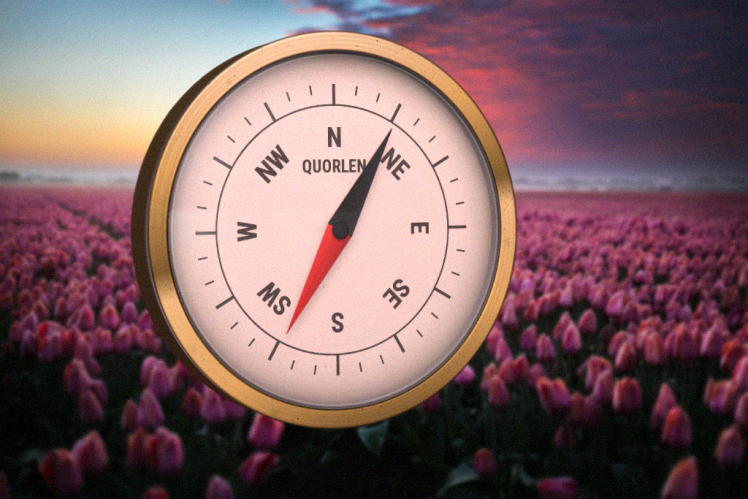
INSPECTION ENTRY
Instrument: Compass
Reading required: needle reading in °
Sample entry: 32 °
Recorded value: 210 °
